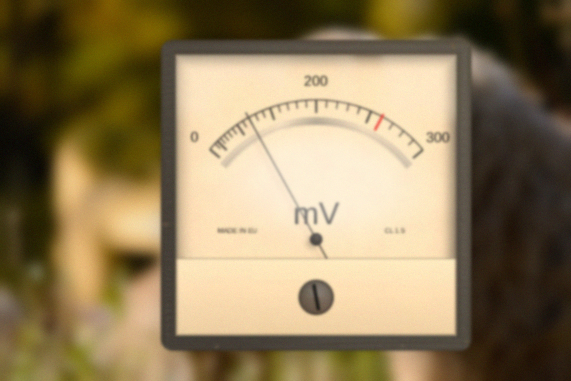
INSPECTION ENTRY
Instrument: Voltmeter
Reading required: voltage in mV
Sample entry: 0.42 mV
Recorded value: 120 mV
